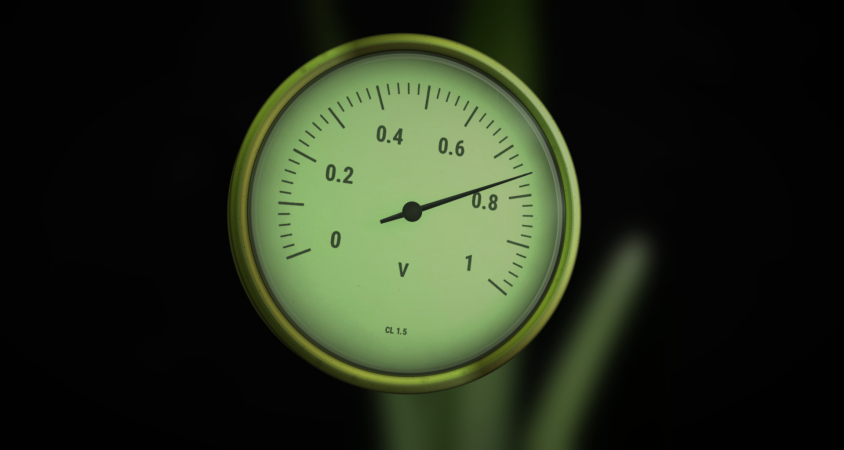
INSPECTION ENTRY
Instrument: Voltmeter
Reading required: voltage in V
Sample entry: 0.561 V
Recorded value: 0.76 V
